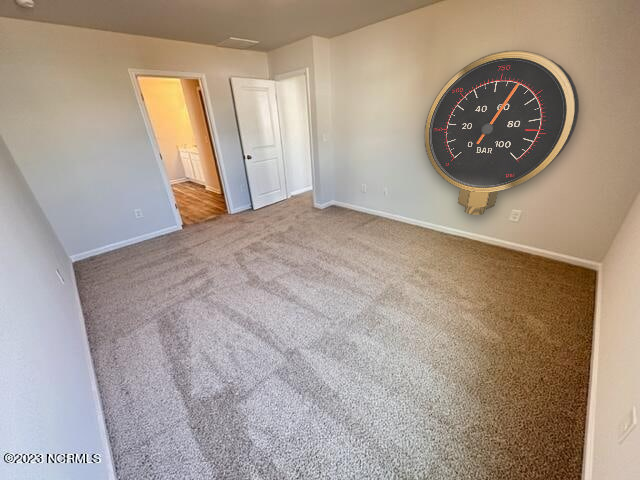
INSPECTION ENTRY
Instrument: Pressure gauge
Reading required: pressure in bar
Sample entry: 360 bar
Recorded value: 60 bar
